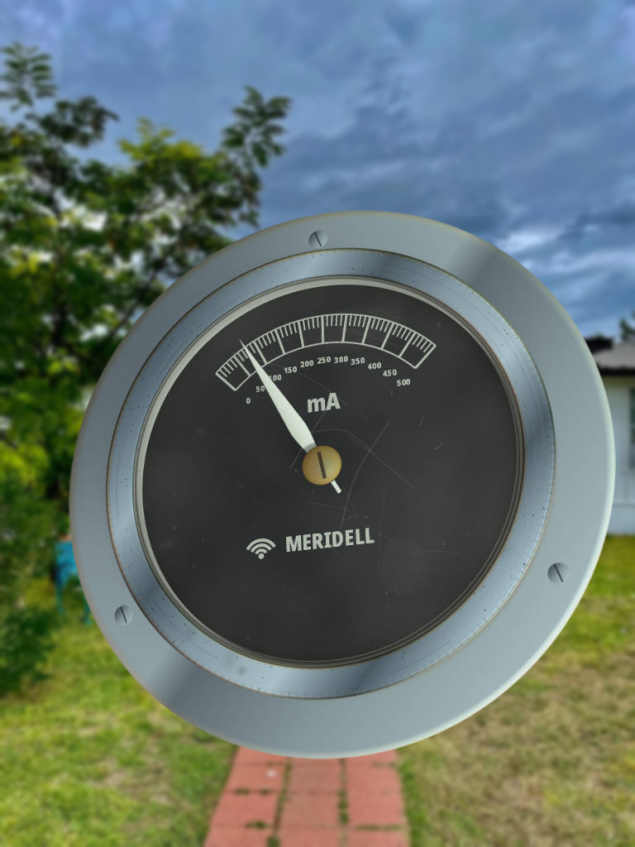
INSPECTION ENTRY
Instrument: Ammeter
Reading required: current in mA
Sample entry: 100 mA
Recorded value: 80 mA
